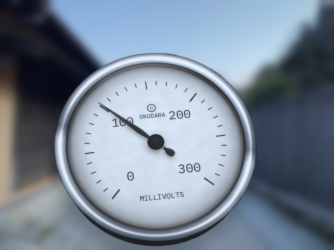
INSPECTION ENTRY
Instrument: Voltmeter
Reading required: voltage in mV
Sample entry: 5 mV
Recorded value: 100 mV
